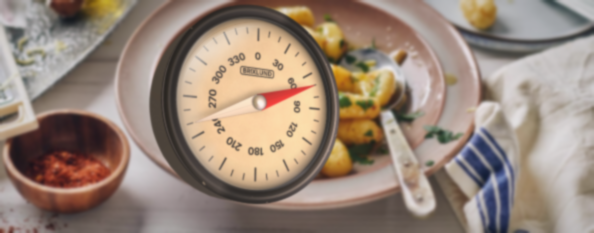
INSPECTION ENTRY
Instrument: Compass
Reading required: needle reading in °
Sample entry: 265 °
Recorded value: 70 °
